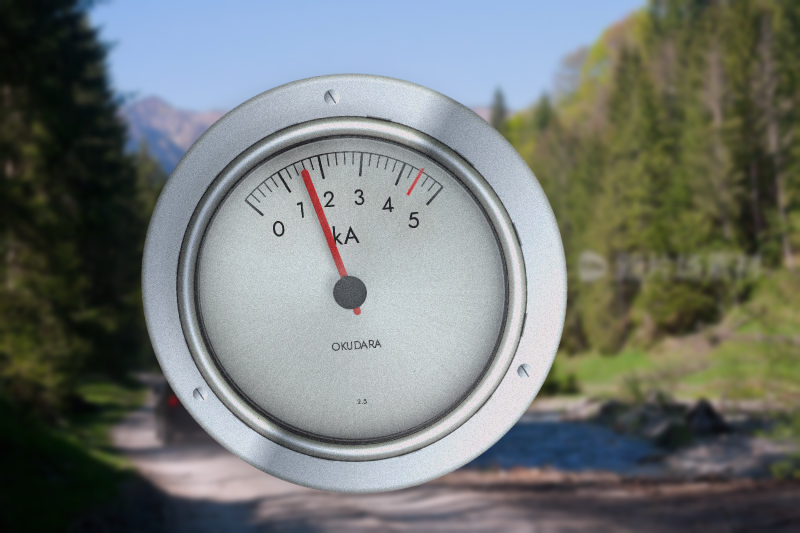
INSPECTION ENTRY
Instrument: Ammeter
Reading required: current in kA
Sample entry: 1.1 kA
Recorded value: 1.6 kA
